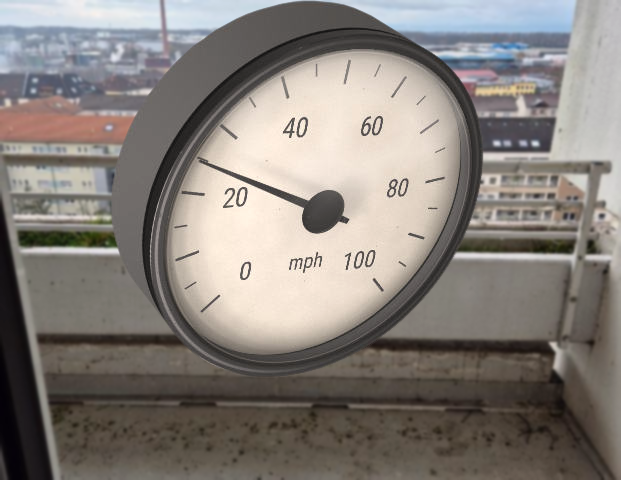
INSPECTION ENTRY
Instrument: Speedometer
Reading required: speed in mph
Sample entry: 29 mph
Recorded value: 25 mph
